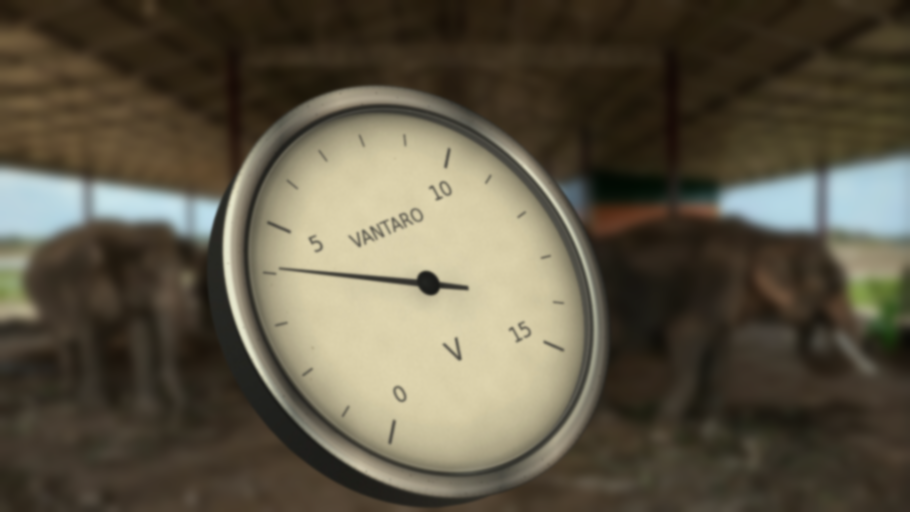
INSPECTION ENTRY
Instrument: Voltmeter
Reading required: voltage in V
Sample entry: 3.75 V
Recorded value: 4 V
